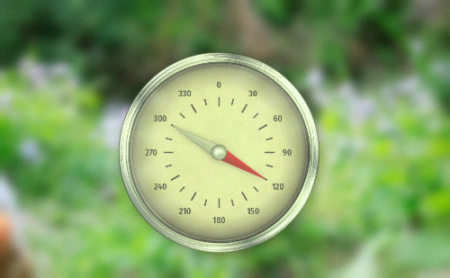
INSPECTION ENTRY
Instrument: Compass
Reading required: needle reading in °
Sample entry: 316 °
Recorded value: 120 °
